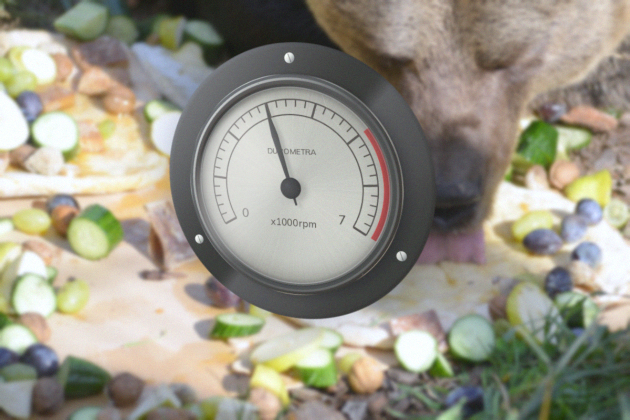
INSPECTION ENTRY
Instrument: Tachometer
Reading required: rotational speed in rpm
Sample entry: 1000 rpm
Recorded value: 3000 rpm
